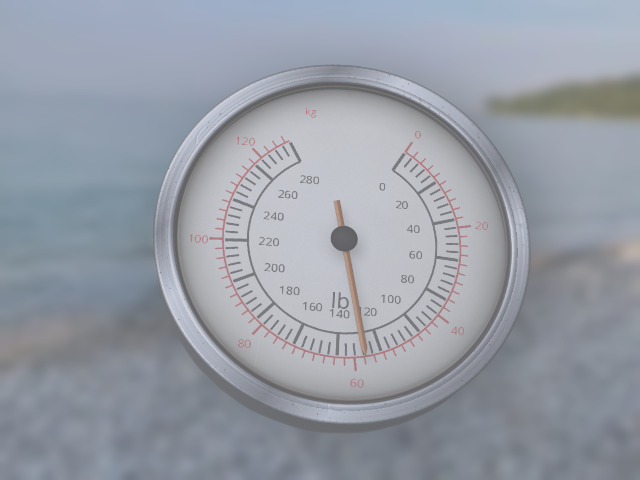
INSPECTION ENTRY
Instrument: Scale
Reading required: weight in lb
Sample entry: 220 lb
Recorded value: 128 lb
